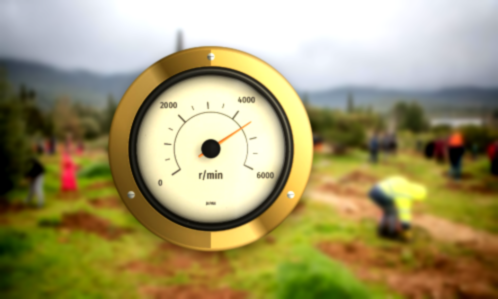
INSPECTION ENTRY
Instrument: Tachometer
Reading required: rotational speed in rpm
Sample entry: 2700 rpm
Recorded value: 4500 rpm
